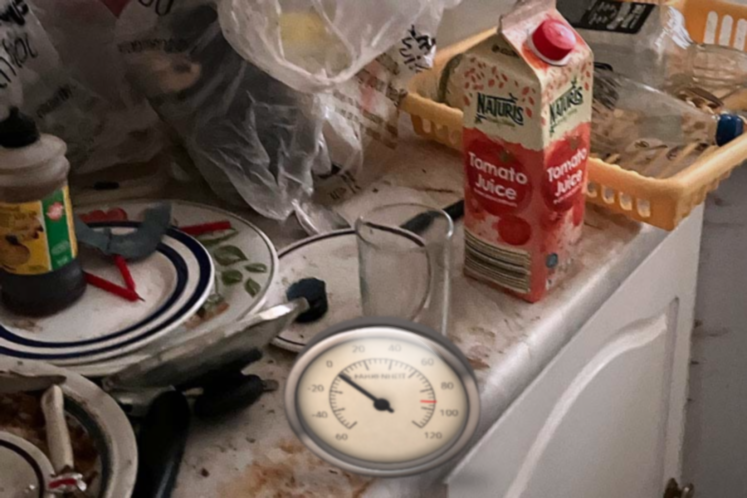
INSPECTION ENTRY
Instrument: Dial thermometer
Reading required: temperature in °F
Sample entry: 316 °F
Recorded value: 0 °F
